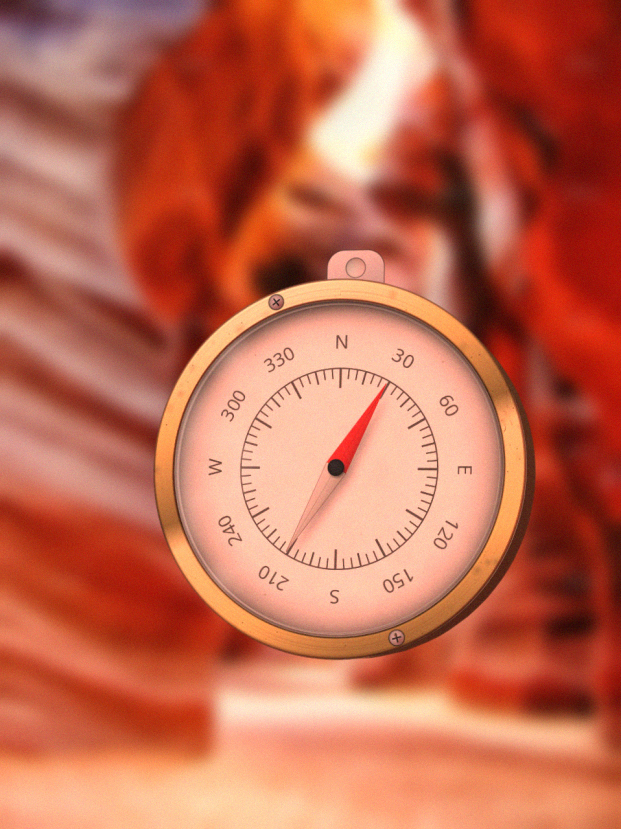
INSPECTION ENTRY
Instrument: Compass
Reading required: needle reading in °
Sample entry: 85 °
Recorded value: 30 °
